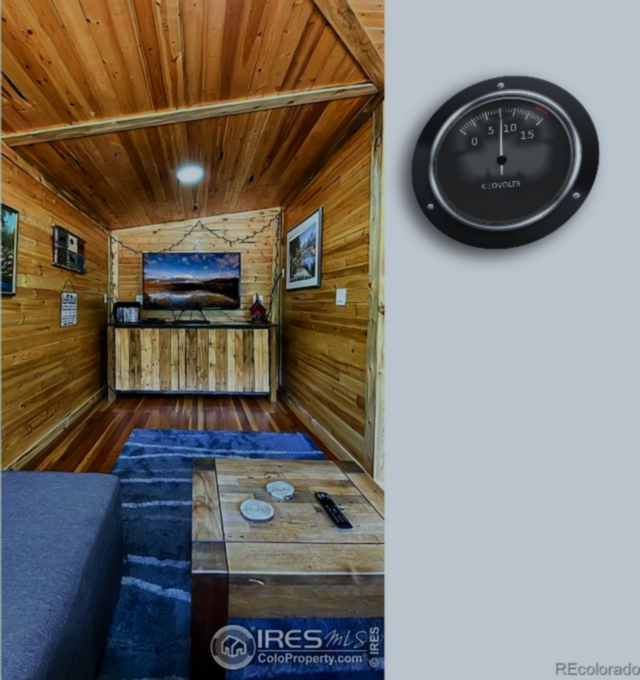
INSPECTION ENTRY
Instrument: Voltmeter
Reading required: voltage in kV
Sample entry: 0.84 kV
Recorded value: 7.5 kV
